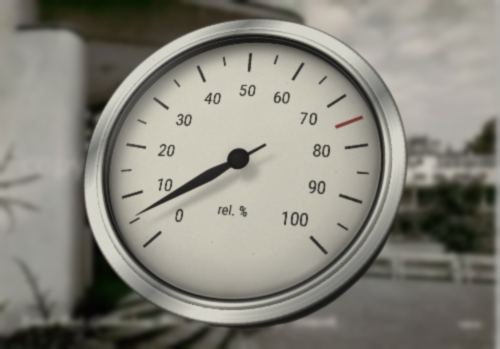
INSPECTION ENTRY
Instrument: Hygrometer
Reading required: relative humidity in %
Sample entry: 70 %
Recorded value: 5 %
